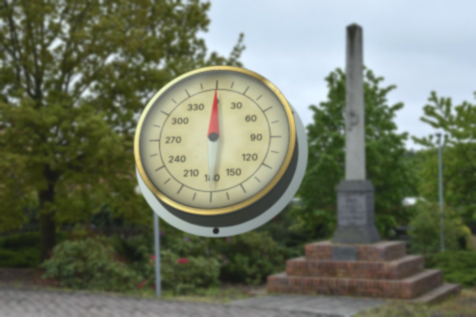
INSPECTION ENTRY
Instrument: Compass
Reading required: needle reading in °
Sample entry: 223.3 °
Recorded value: 0 °
